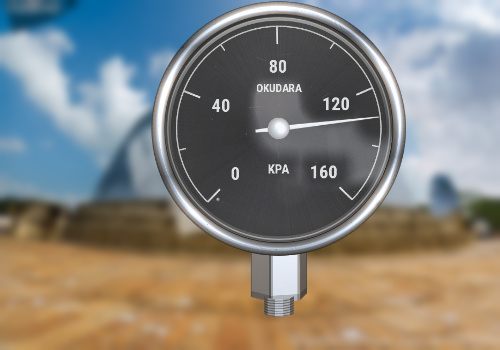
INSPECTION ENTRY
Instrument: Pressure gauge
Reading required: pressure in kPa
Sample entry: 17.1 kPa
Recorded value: 130 kPa
